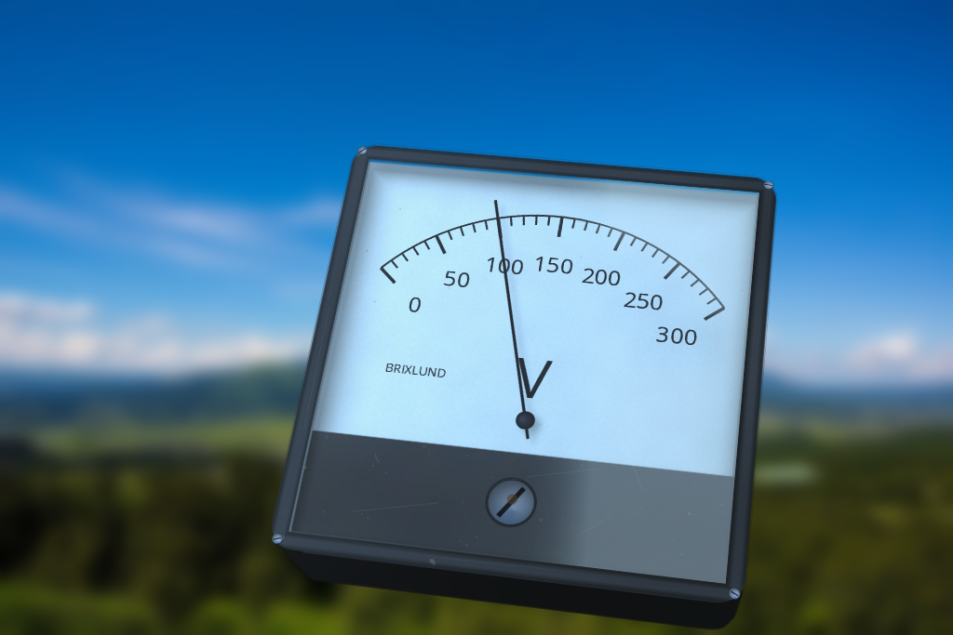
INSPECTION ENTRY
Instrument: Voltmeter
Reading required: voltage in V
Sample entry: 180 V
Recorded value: 100 V
